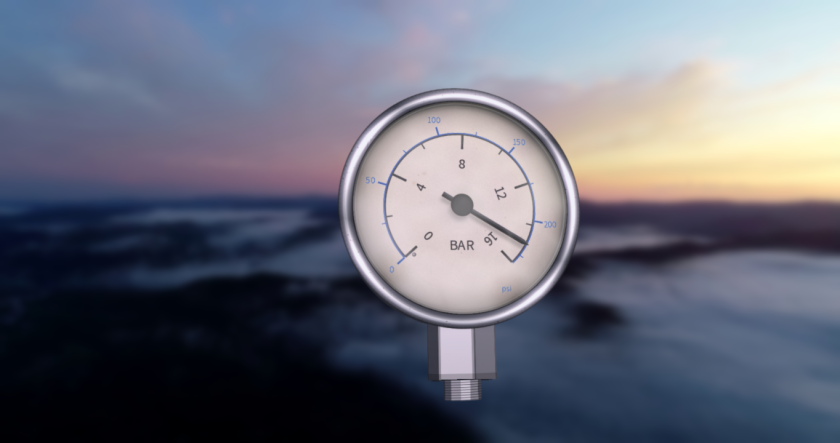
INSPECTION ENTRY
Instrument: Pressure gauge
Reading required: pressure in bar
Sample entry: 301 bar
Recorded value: 15 bar
